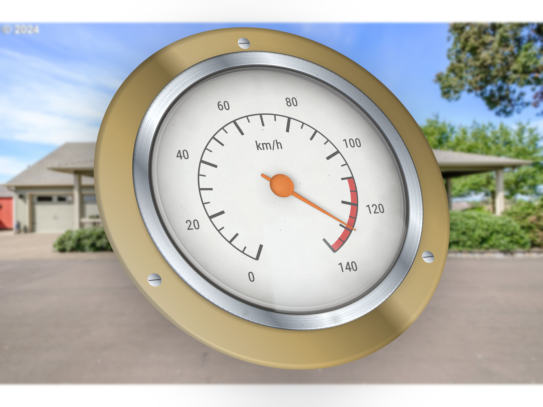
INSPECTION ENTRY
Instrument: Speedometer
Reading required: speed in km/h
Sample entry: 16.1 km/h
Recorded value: 130 km/h
